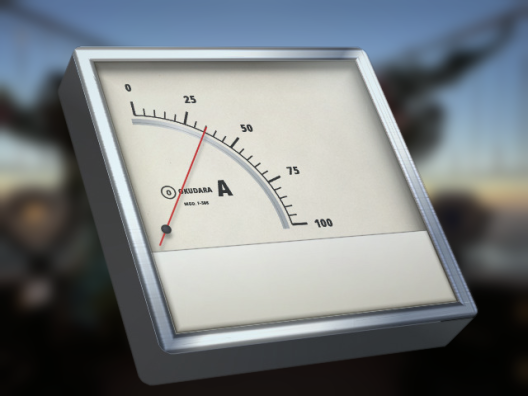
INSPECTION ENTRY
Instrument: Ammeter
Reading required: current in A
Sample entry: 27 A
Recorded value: 35 A
